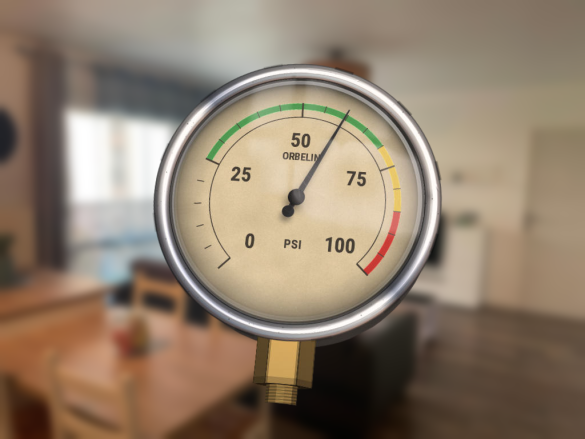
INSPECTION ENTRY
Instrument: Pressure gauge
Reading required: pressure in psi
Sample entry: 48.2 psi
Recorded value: 60 psi
